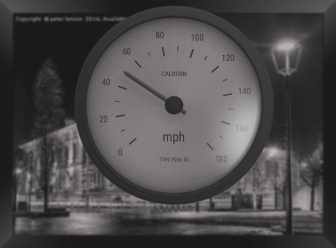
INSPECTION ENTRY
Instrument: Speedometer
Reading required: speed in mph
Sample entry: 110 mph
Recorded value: 50 mph
